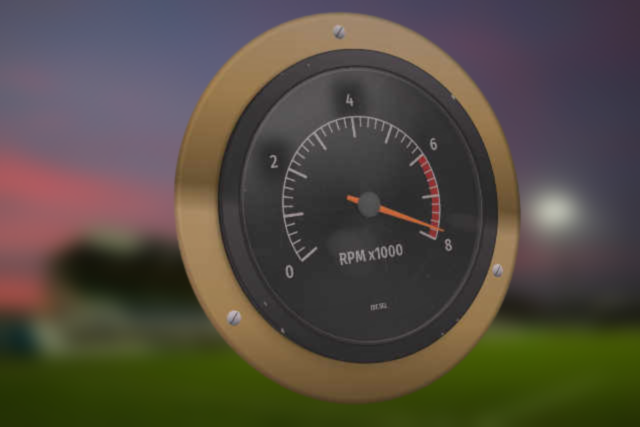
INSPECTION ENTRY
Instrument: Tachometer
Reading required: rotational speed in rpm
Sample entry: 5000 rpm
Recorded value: 7800 rpm
